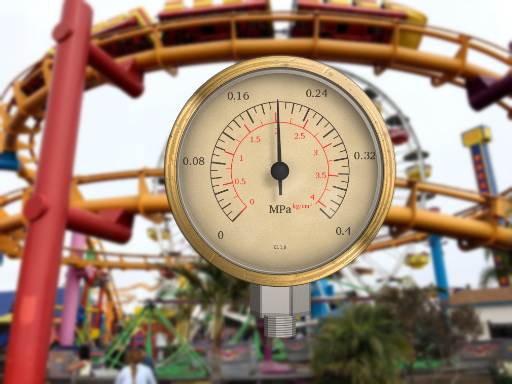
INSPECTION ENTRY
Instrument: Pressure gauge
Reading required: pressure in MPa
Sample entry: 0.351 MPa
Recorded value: 0.2 MPa
